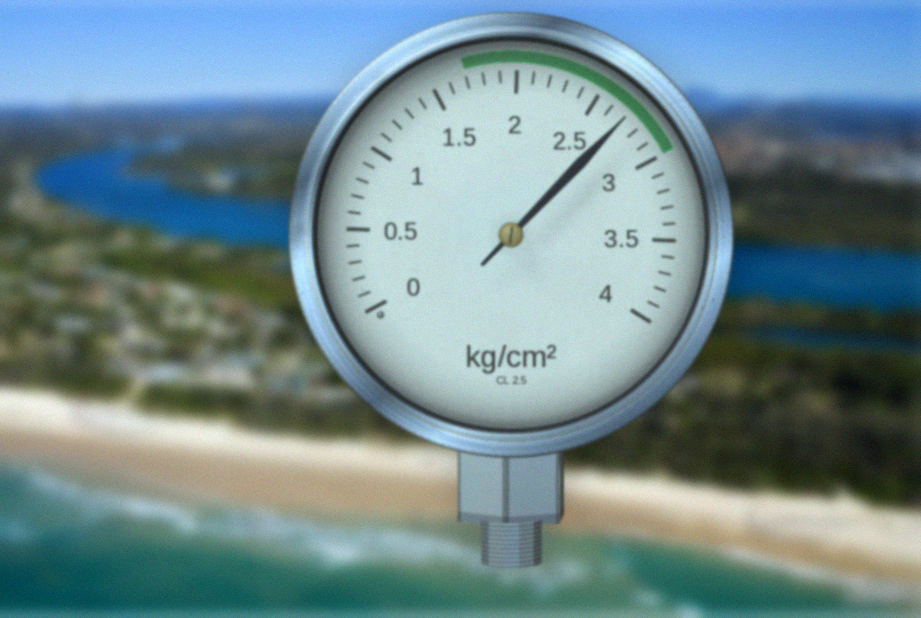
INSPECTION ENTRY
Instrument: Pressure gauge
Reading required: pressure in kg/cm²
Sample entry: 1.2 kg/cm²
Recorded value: 2.7 kg/cm²
